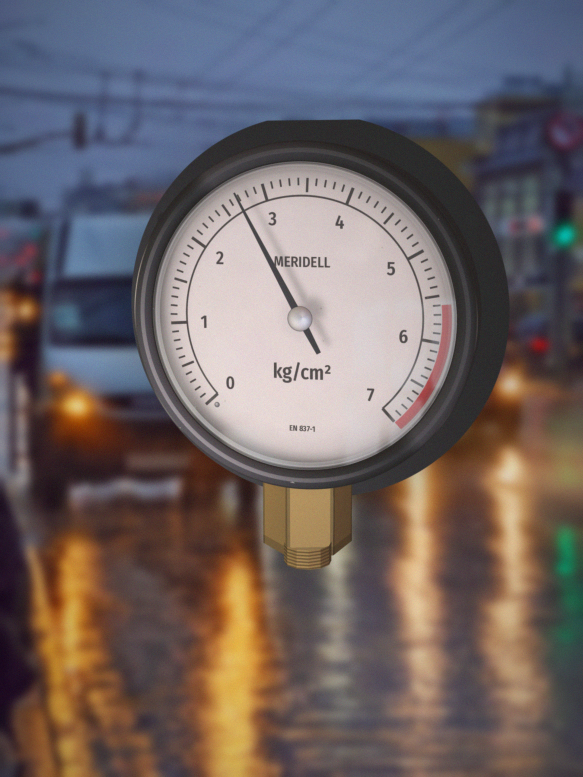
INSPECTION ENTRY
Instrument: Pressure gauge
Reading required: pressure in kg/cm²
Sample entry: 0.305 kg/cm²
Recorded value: 2.7 kg/cm²
